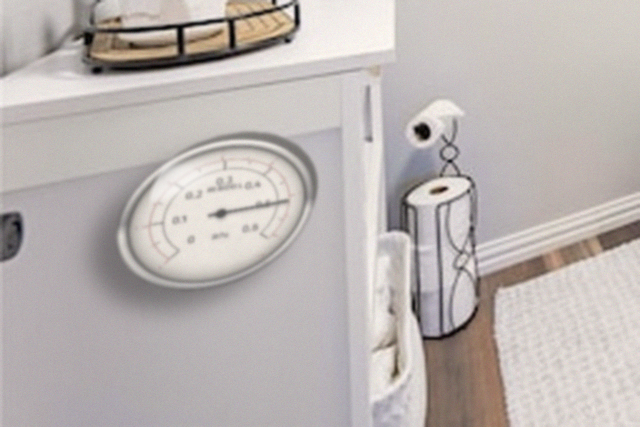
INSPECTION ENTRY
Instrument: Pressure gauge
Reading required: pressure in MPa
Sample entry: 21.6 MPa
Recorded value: 0.5 MPa
